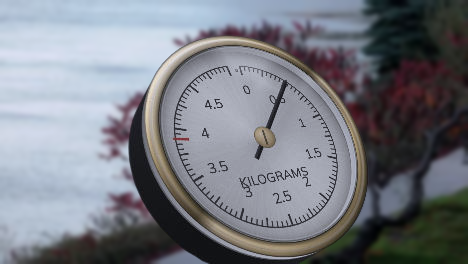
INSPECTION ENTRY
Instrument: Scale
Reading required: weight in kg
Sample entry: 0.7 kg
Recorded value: 0.5 kg
